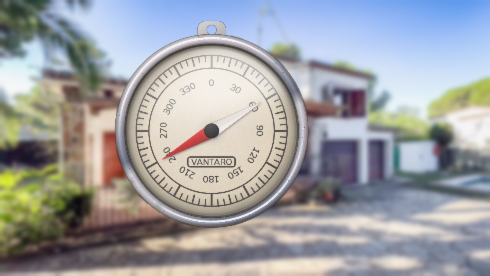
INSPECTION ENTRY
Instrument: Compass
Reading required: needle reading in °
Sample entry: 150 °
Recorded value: 240 °
